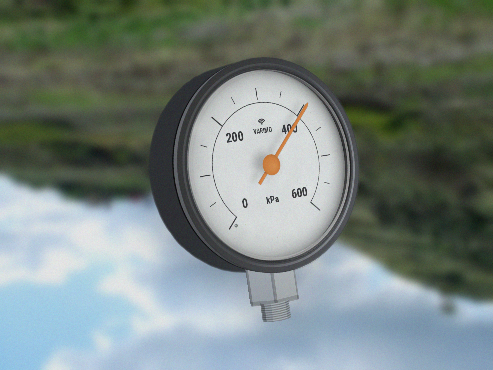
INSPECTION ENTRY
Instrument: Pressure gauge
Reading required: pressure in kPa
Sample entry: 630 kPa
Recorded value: 400 kPa
